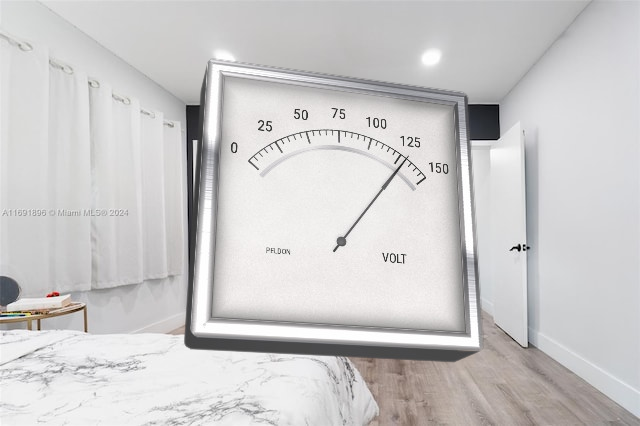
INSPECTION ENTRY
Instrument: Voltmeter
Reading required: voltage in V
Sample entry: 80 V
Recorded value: 130 V
